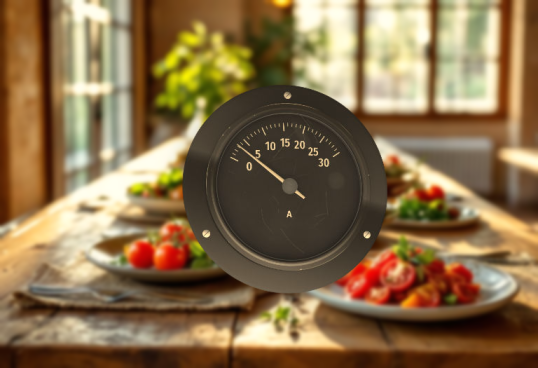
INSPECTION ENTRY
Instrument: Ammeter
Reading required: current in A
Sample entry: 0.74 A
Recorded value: 3 A
